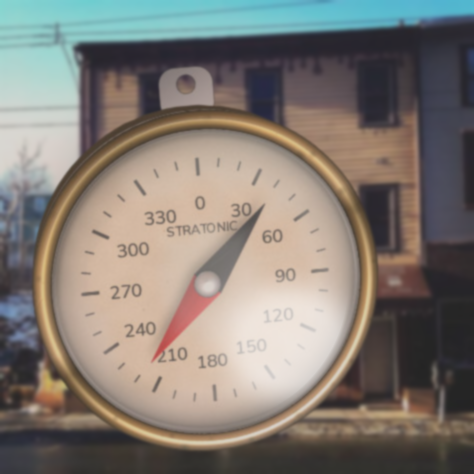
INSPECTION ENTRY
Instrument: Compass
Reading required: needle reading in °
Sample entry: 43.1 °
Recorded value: 220 °
